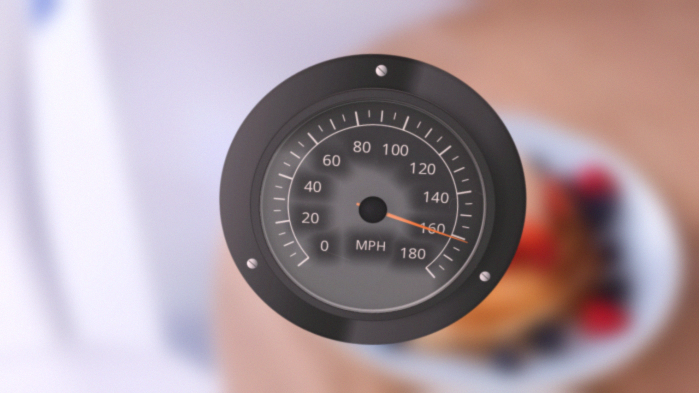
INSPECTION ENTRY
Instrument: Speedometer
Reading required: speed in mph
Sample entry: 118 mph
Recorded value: 160 mph
